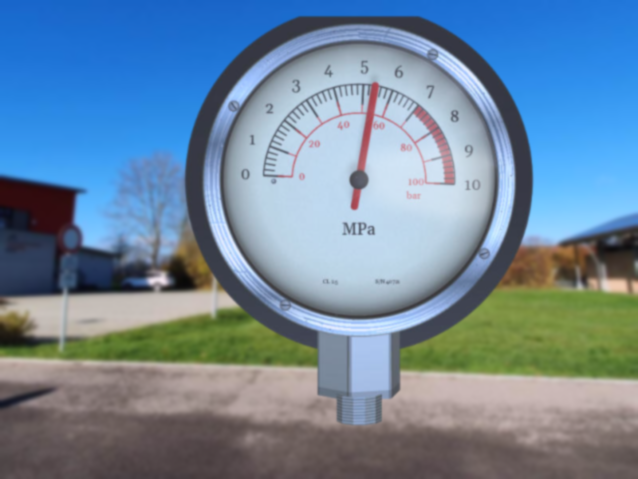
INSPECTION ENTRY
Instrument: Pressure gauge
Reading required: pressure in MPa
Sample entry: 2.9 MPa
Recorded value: 5.4 MPa
